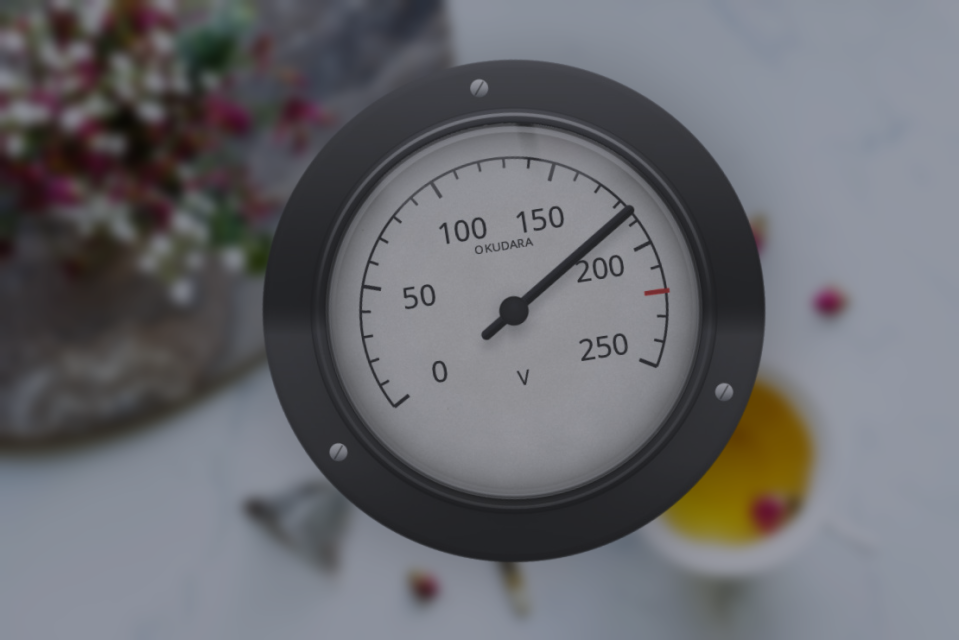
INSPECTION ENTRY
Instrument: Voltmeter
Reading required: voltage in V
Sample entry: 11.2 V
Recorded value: 185 V
